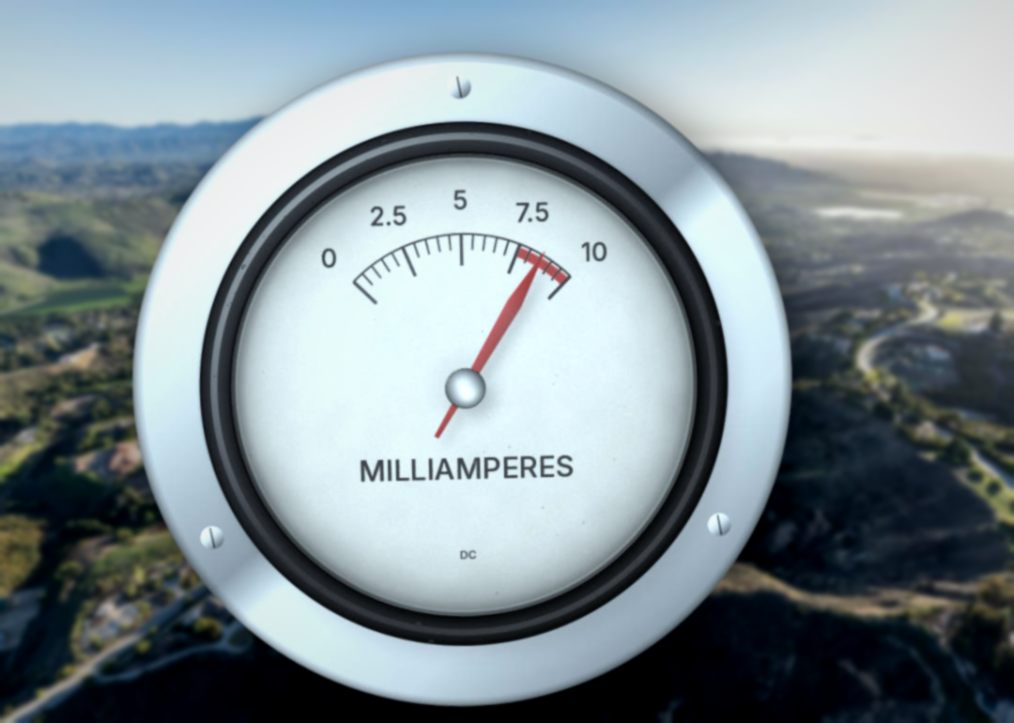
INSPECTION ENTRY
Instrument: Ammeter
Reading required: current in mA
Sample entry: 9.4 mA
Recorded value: 8.5 mA
